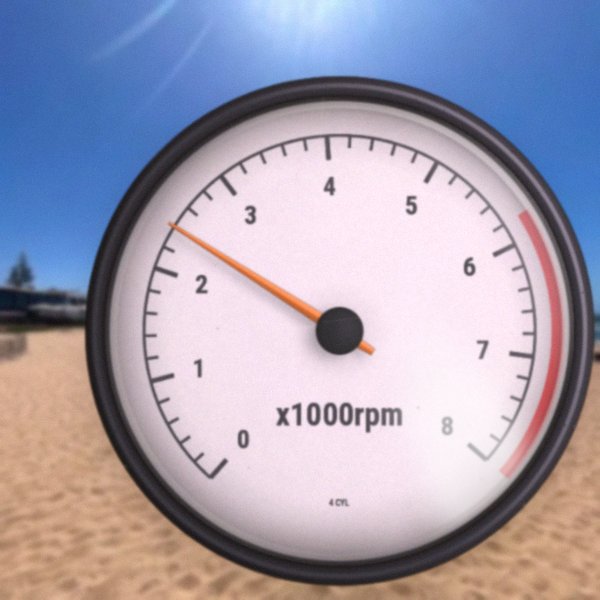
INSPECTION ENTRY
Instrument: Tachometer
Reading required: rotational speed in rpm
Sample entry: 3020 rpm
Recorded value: 2400 rpm
